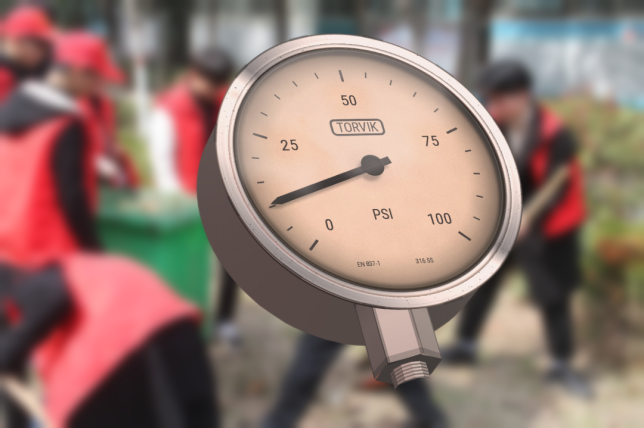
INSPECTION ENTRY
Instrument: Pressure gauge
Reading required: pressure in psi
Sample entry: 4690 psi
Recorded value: 10 psi
